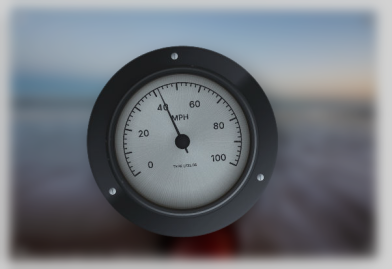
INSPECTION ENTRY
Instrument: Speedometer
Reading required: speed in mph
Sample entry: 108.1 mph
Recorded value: 42 mph
